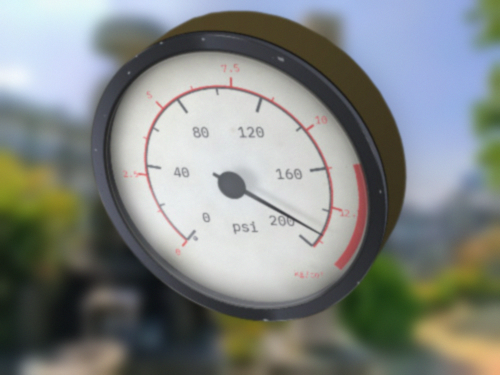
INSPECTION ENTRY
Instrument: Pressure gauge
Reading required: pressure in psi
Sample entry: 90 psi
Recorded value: 190 psi
